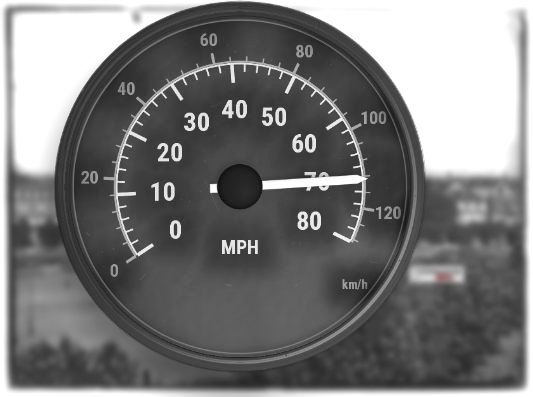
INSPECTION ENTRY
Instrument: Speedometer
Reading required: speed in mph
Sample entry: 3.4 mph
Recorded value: 70 mph
